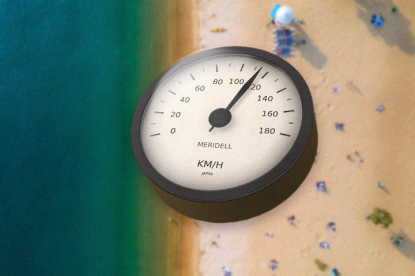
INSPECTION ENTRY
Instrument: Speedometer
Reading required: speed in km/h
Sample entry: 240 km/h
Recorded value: 115 km/h
